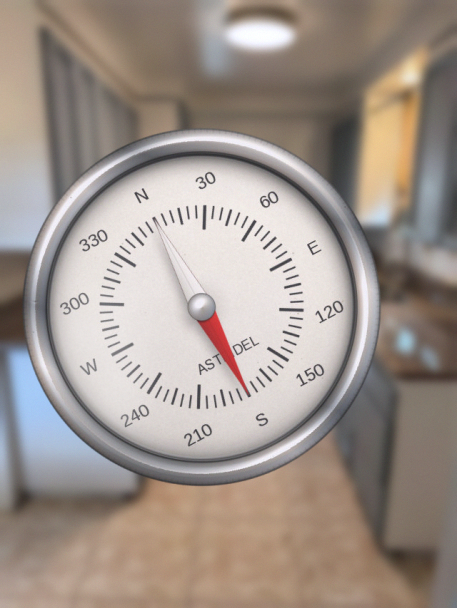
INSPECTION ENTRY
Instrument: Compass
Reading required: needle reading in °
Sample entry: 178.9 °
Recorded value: 180 °
